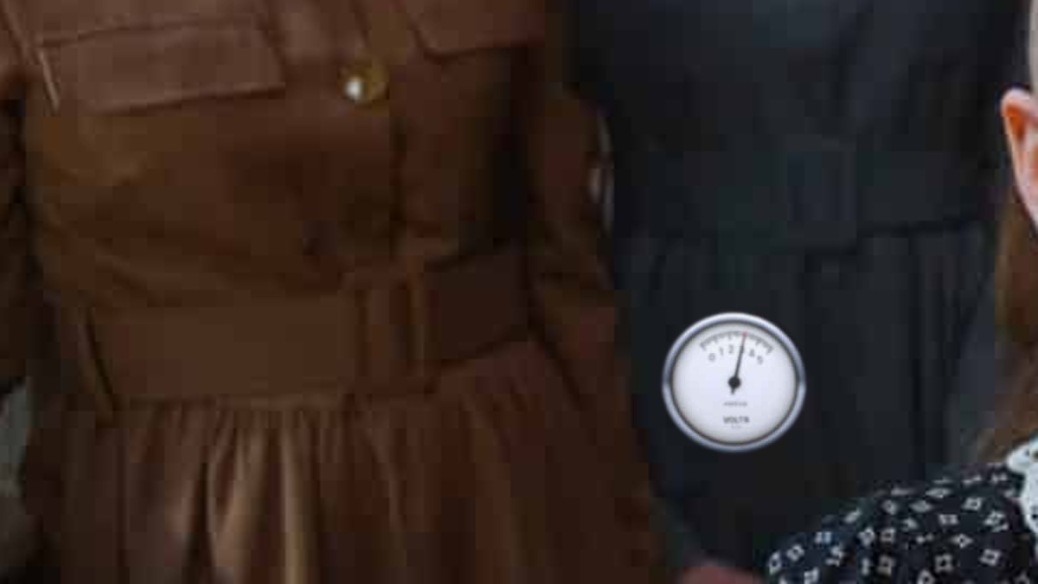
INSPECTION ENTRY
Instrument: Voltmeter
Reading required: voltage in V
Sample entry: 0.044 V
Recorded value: 3 V
